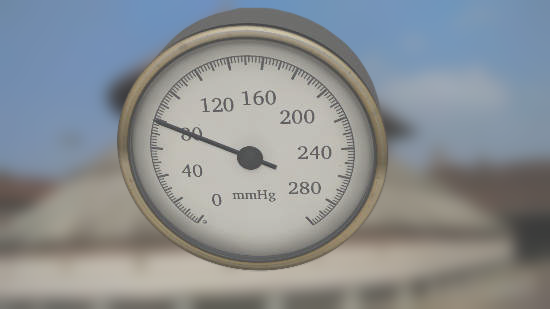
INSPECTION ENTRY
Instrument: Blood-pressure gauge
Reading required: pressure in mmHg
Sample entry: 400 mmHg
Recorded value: 80 mmHg
